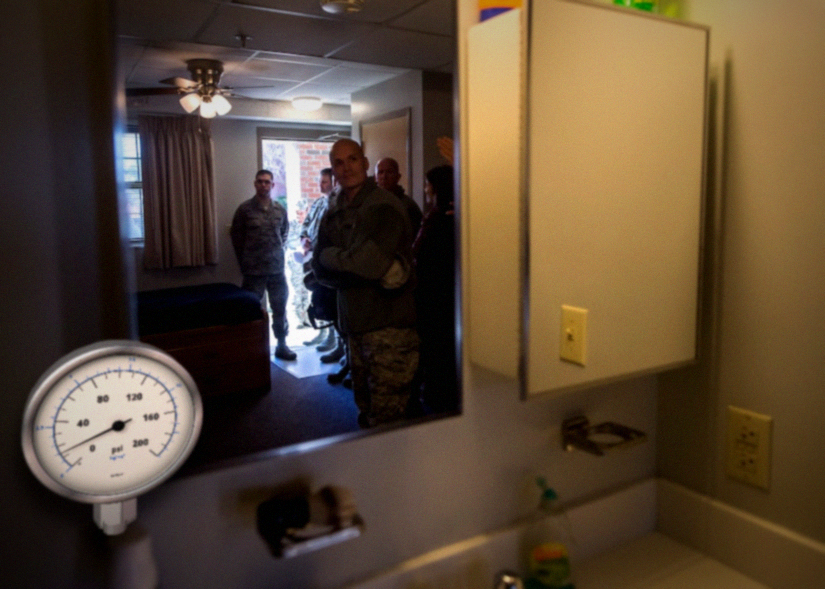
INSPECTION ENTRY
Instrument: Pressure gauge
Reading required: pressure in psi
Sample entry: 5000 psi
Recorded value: 15 psi
